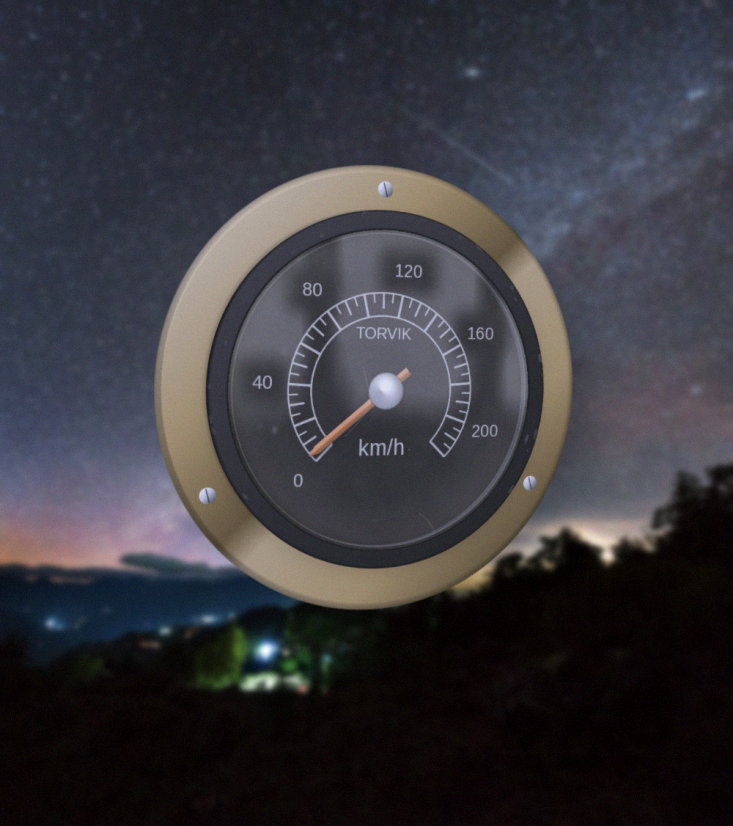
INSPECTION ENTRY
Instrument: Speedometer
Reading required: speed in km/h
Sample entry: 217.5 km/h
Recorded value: 5 km/h
